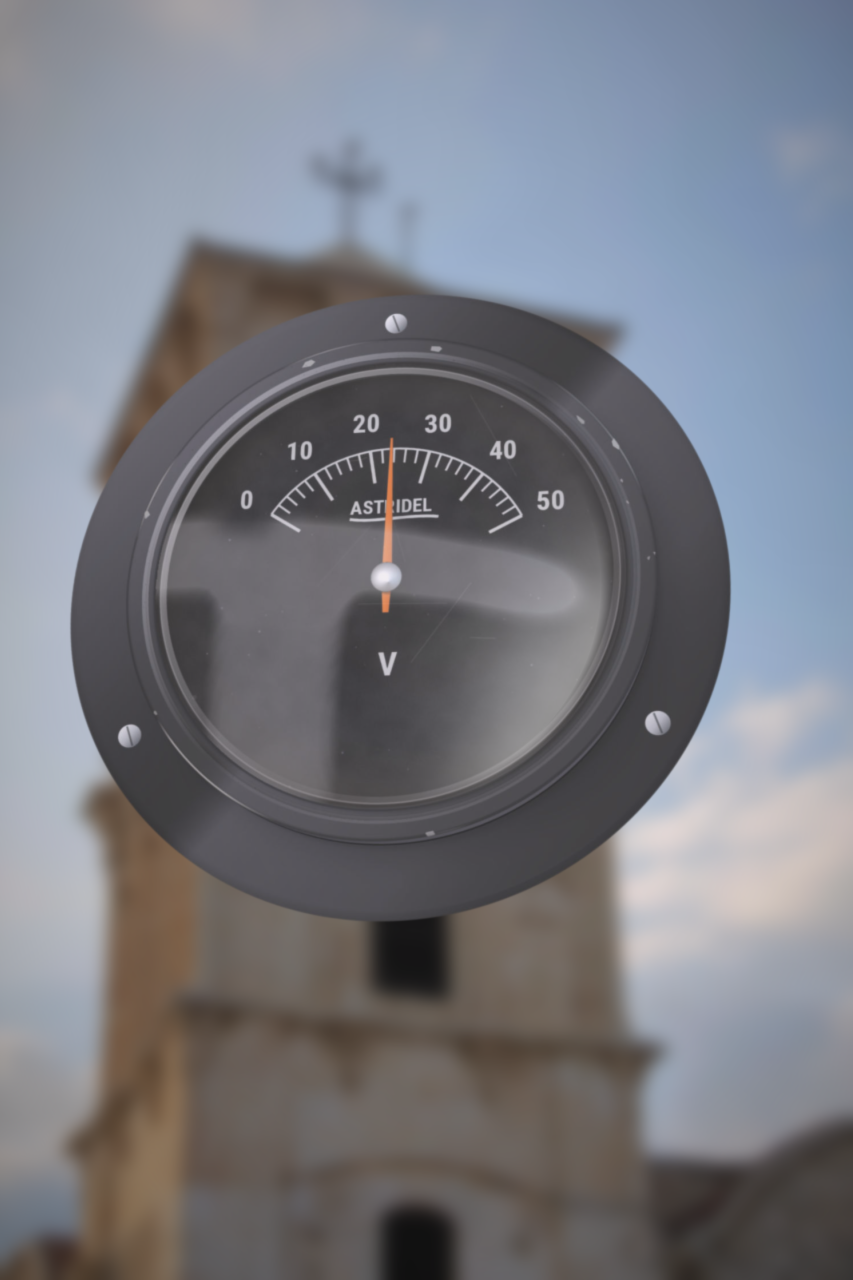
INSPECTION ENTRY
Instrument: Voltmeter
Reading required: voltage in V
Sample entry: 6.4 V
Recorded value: 24 V
